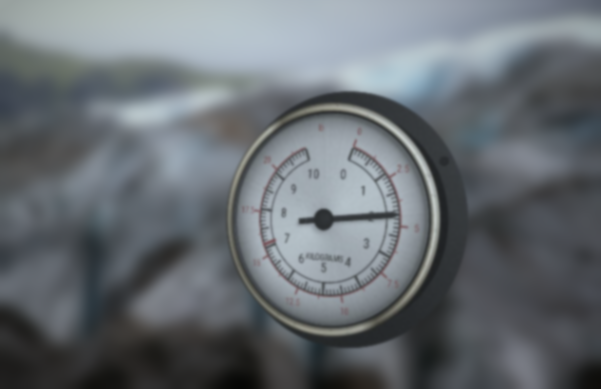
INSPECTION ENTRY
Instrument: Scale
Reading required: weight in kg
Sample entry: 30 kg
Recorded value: 2 kg
